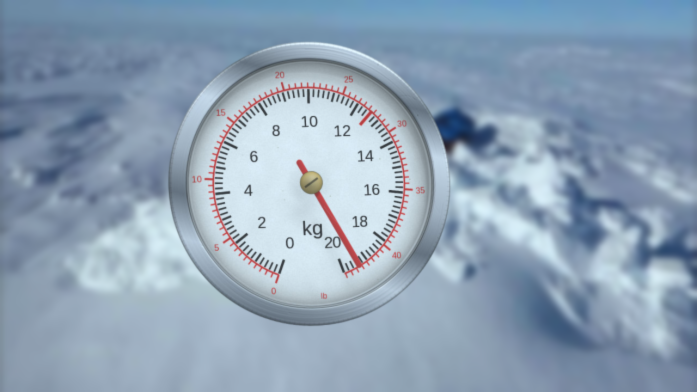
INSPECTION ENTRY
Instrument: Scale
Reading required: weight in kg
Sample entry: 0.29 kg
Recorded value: 19.4 kg
